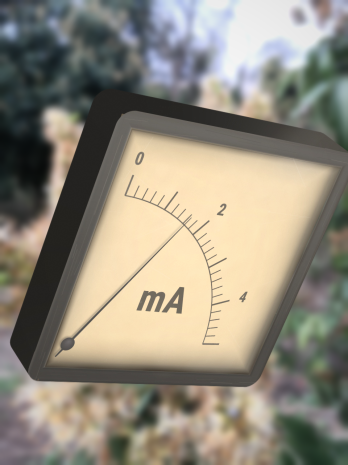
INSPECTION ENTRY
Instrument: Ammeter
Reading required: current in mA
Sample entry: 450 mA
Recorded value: 1.6 mA
